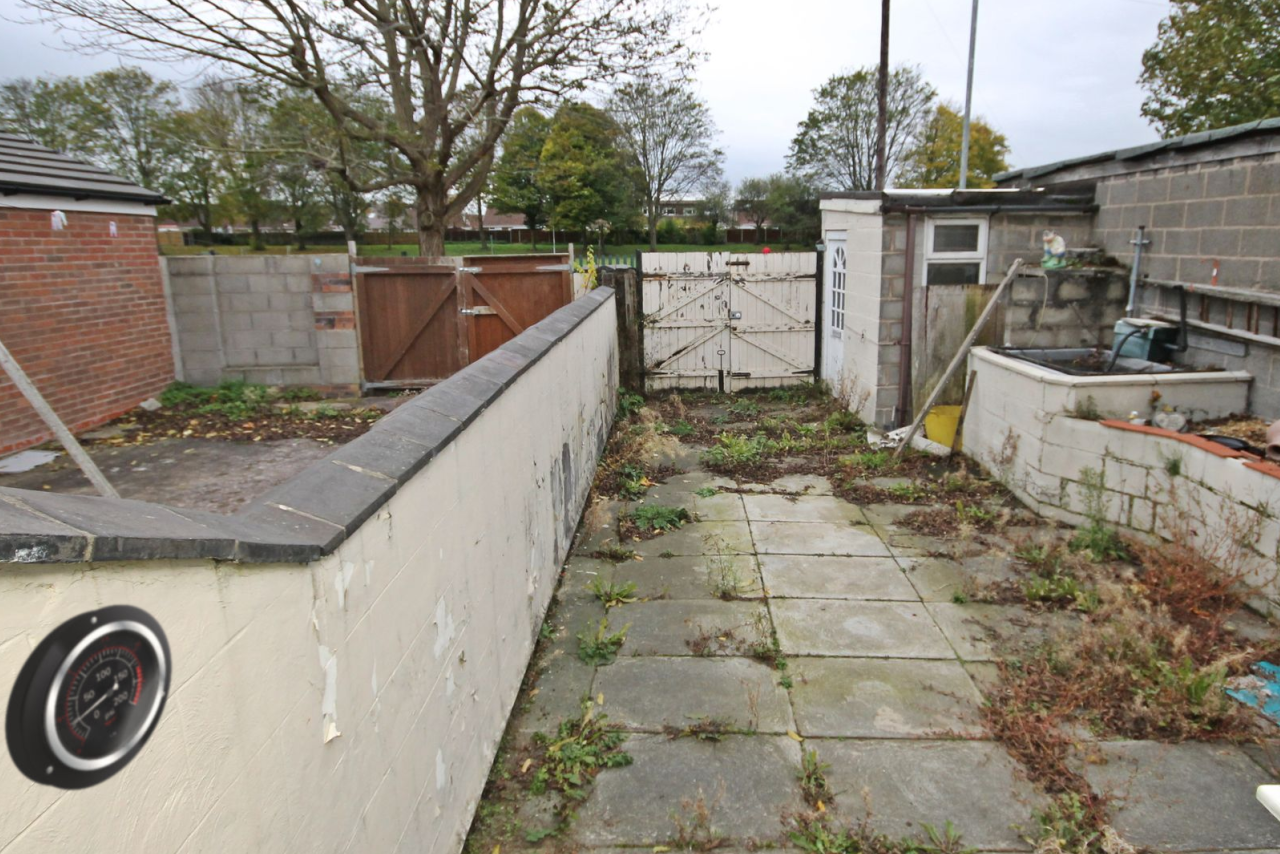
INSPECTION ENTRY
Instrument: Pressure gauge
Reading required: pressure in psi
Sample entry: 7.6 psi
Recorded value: 25 psi
